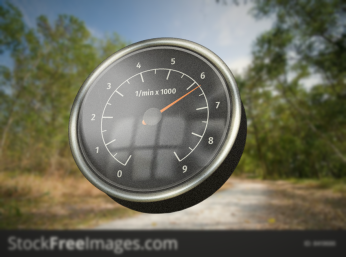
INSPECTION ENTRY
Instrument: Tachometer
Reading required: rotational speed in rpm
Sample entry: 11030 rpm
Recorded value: 6250 rpm
